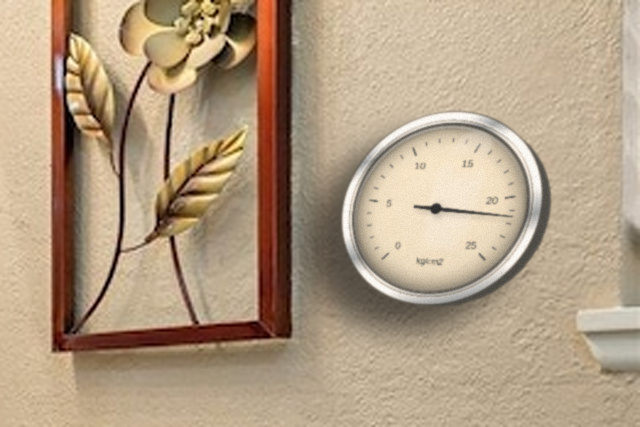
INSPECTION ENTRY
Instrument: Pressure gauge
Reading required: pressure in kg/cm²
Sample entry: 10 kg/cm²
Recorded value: 21.5 kg/cm²
